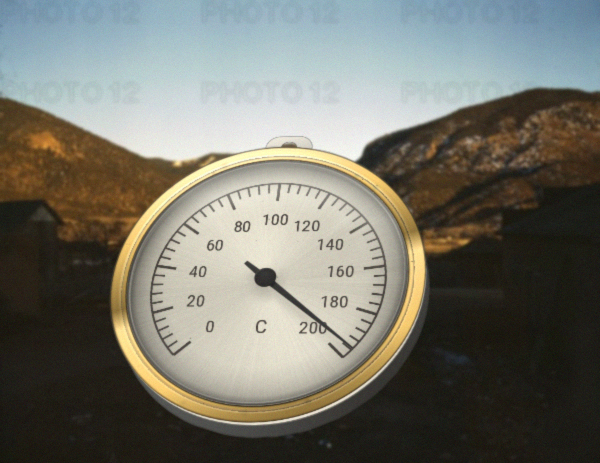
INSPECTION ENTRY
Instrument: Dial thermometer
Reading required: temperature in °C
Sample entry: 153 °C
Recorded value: 196 °C
